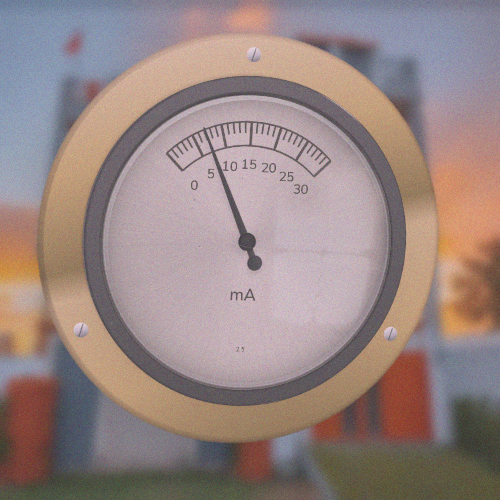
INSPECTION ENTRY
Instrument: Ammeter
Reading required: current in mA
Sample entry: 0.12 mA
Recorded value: 7 mA
